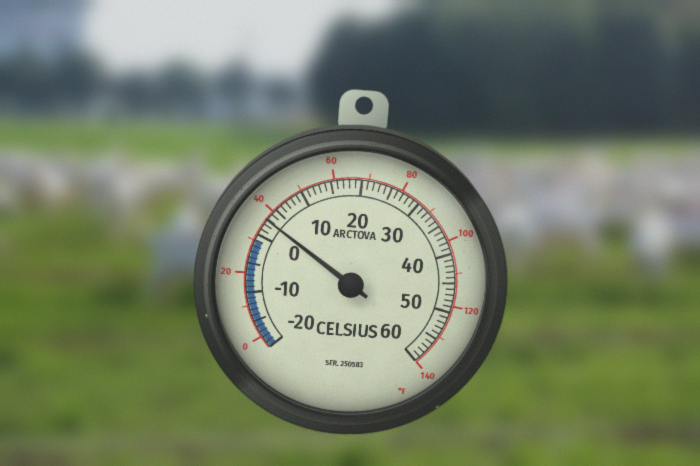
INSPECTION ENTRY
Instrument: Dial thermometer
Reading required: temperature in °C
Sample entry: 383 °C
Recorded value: 3 °C
